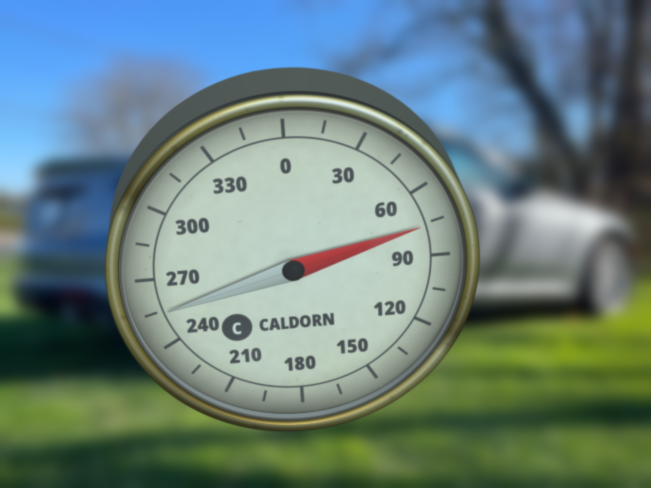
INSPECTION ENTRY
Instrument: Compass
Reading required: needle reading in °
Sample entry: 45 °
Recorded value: 75 °
